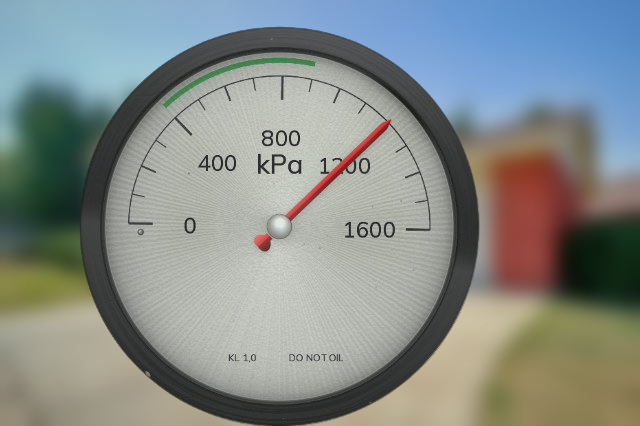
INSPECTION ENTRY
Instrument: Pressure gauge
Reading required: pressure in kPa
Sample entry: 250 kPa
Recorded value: 1200 kPa
